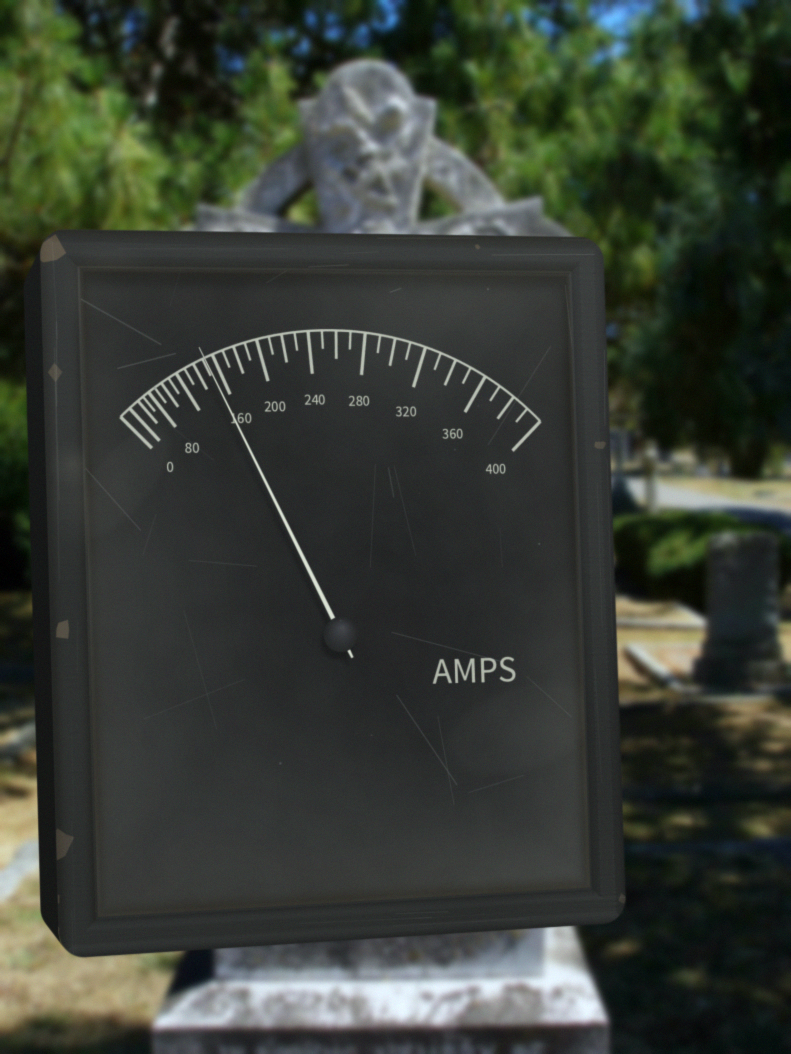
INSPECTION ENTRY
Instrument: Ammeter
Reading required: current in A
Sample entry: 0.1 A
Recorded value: 150 A
